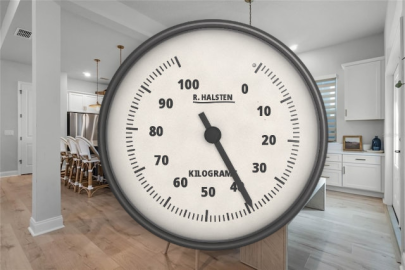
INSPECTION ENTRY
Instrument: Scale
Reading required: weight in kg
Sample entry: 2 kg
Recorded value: 39 kg
